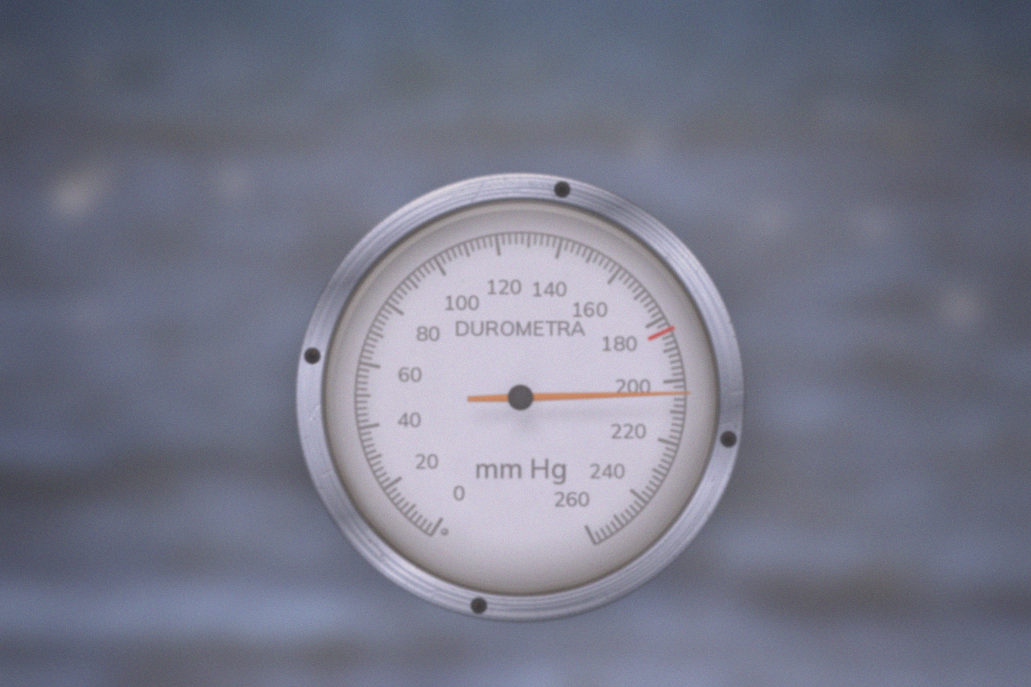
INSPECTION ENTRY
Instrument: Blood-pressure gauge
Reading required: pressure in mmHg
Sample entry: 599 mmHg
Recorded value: 204 mmHg
